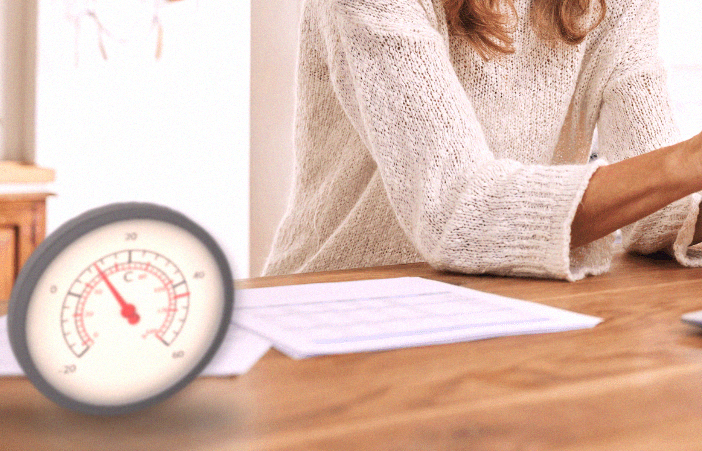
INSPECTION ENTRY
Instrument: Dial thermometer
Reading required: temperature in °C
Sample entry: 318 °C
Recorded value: 10 °C
